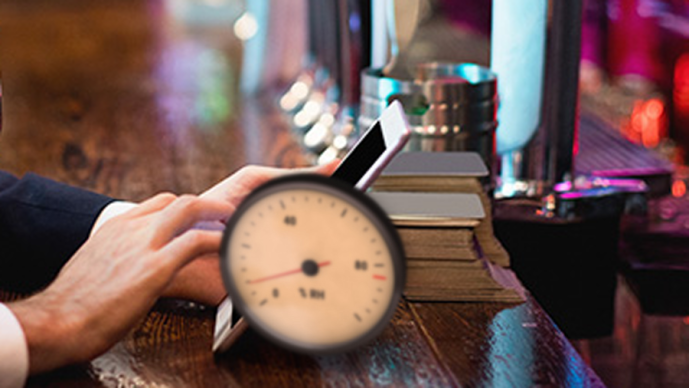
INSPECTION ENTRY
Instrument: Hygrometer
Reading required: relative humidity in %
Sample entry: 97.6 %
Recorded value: 8 %
